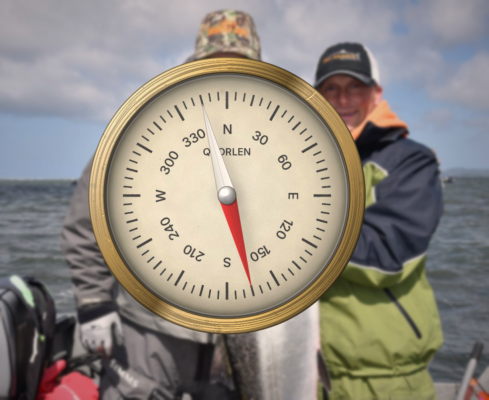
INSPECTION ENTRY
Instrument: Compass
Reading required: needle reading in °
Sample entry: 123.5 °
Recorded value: 165 °
